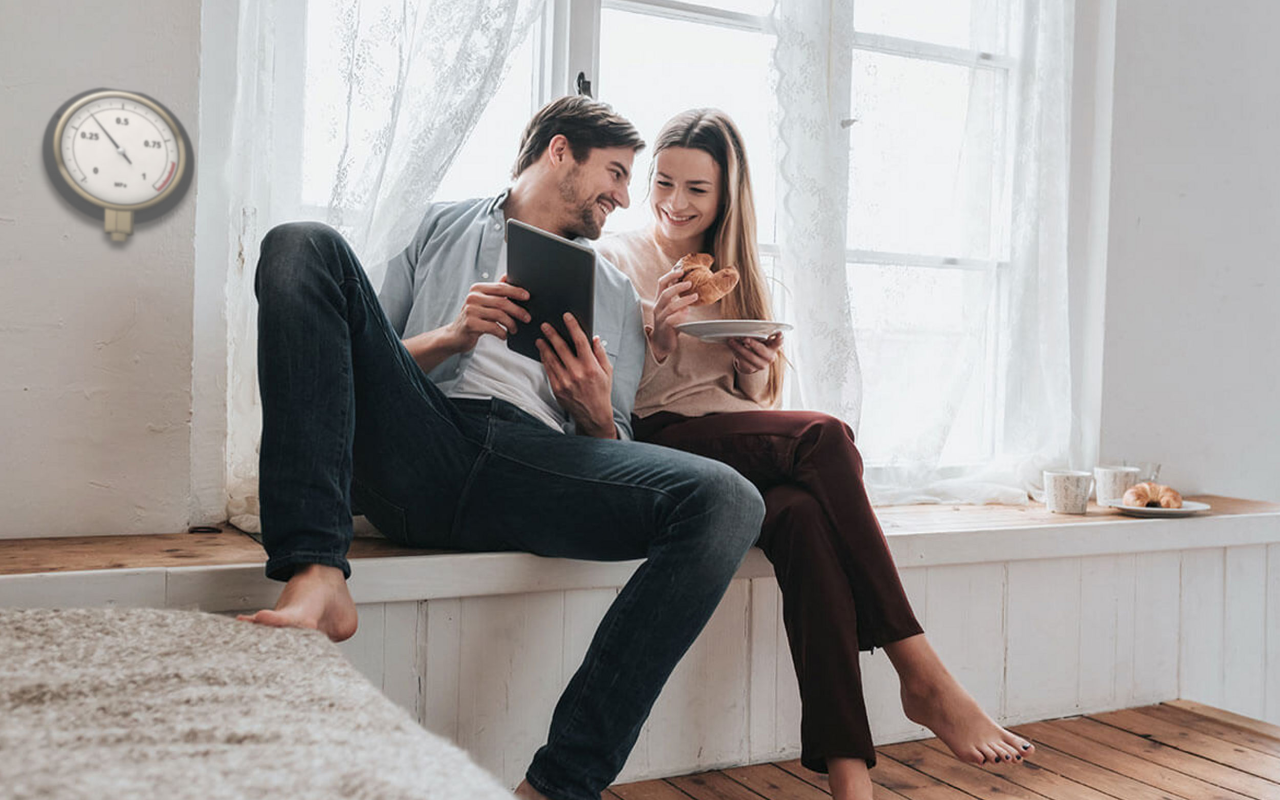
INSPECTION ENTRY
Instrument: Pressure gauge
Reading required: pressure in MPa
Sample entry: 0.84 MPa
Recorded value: 0.35 MPa
